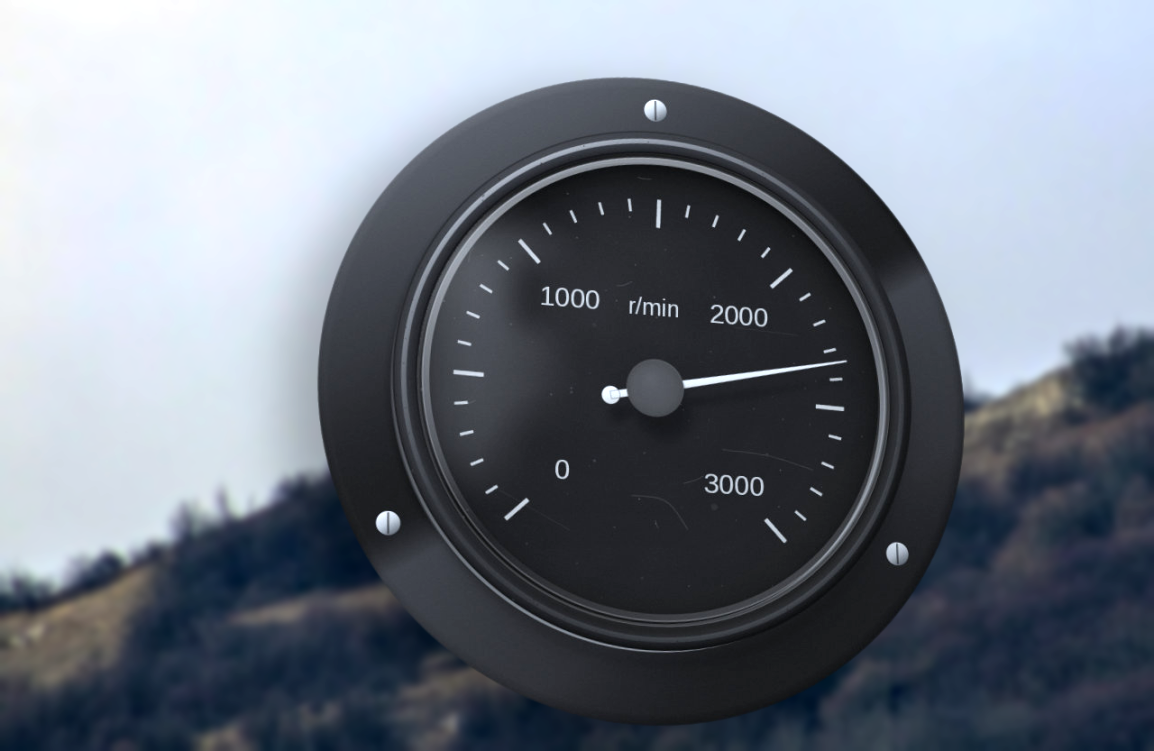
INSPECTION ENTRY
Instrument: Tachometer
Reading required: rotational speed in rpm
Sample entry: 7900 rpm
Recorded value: 2350 rpm
